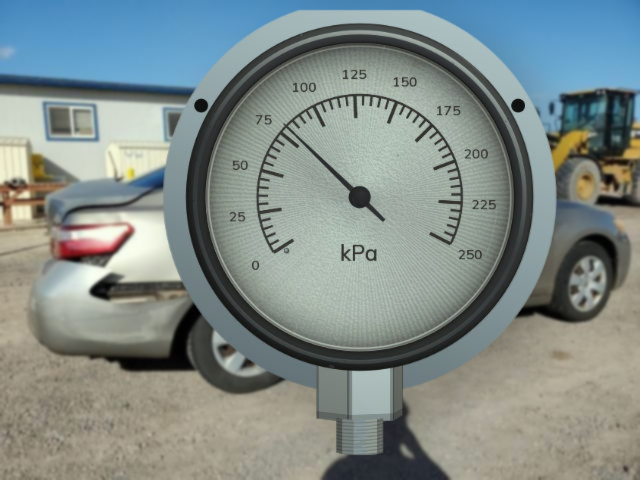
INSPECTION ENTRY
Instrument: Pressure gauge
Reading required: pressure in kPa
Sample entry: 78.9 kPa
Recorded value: 80 kPa
